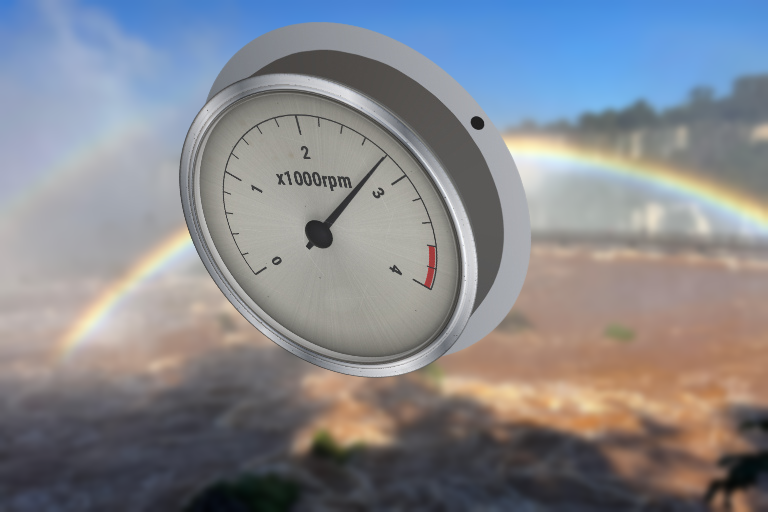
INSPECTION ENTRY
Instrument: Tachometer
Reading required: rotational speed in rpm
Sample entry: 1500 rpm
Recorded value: 2800 rpm
